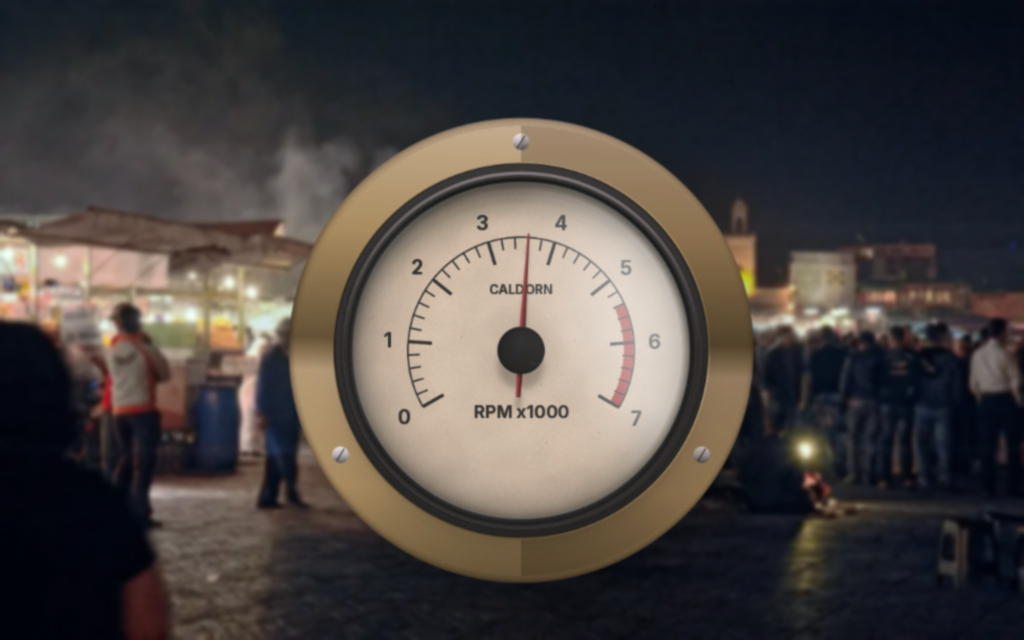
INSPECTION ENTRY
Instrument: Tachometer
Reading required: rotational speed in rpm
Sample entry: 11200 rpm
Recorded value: 3600 rpm
